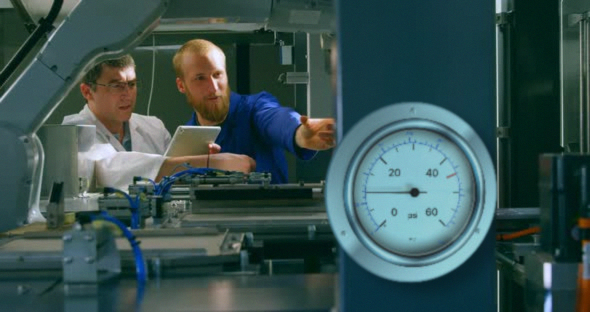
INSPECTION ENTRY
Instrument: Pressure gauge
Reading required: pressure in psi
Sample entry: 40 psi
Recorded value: 10 psi
